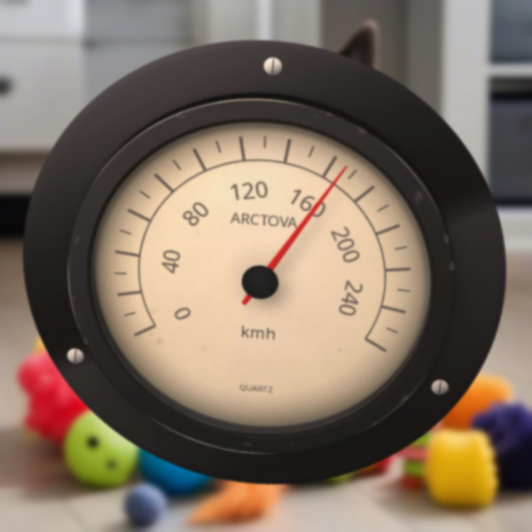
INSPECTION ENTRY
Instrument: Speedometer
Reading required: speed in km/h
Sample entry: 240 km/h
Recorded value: 165 km/h
